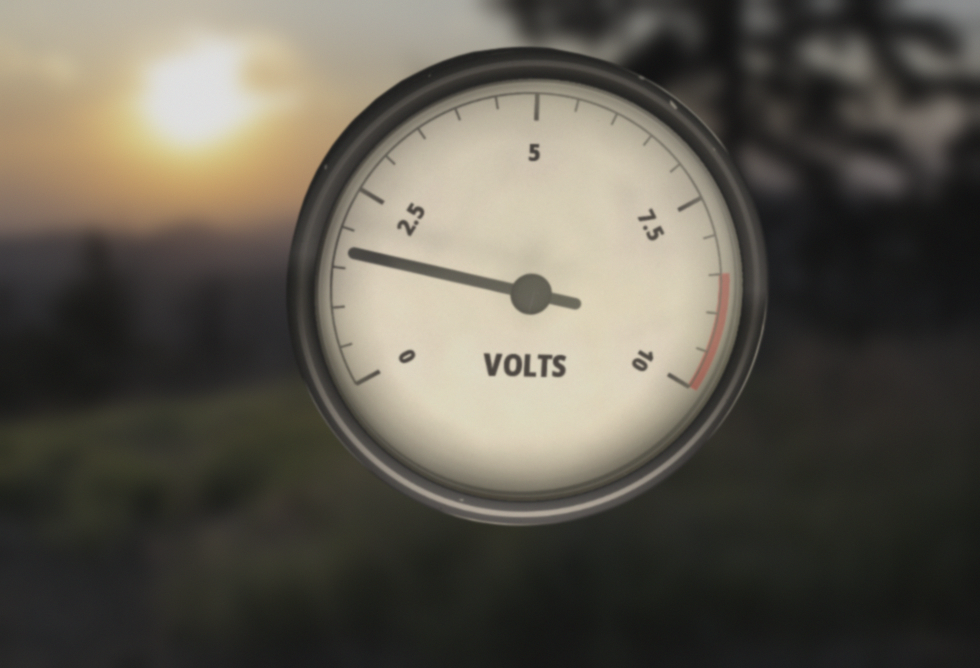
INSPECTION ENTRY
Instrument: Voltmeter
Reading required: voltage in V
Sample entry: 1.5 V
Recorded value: 1.75 V
